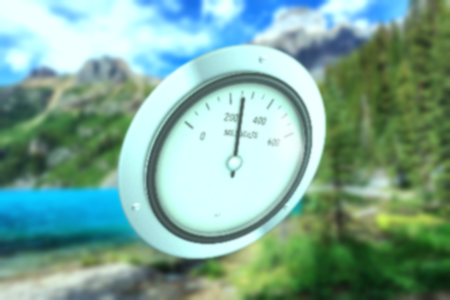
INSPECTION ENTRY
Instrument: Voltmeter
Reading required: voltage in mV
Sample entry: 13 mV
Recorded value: 250 mV
